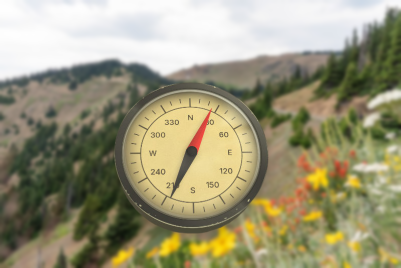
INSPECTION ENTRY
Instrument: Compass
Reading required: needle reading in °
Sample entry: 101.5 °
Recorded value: 25 °
